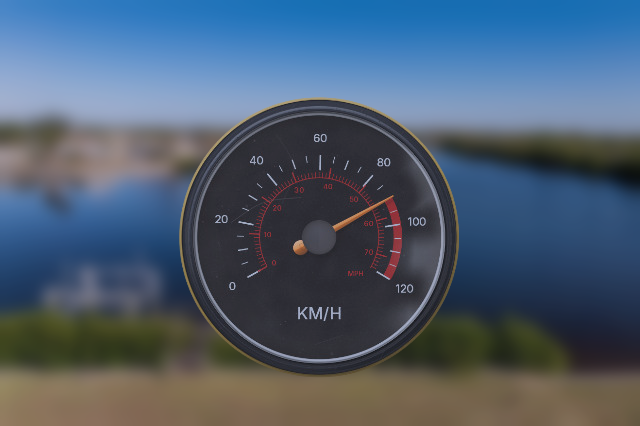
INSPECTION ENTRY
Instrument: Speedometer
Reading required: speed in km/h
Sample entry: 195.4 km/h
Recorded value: 90 km/h
